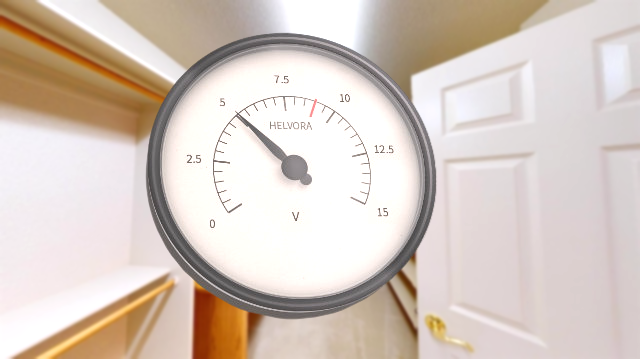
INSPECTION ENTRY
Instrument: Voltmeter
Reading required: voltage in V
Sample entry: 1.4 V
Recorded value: 5 V
